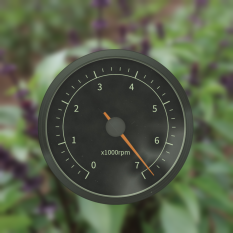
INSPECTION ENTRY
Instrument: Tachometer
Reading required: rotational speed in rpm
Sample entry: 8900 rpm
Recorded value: 6800 rpm
